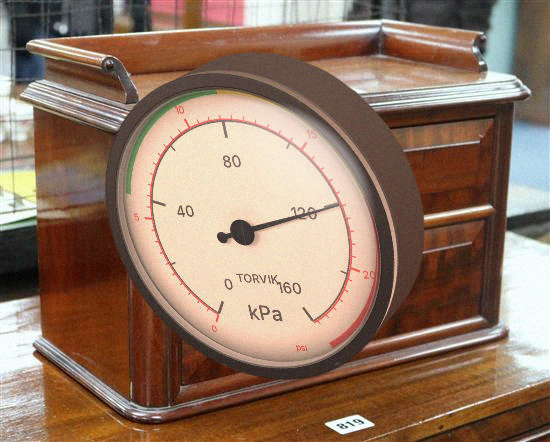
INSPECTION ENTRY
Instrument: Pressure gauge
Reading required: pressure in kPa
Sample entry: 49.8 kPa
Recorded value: 120 kPa
